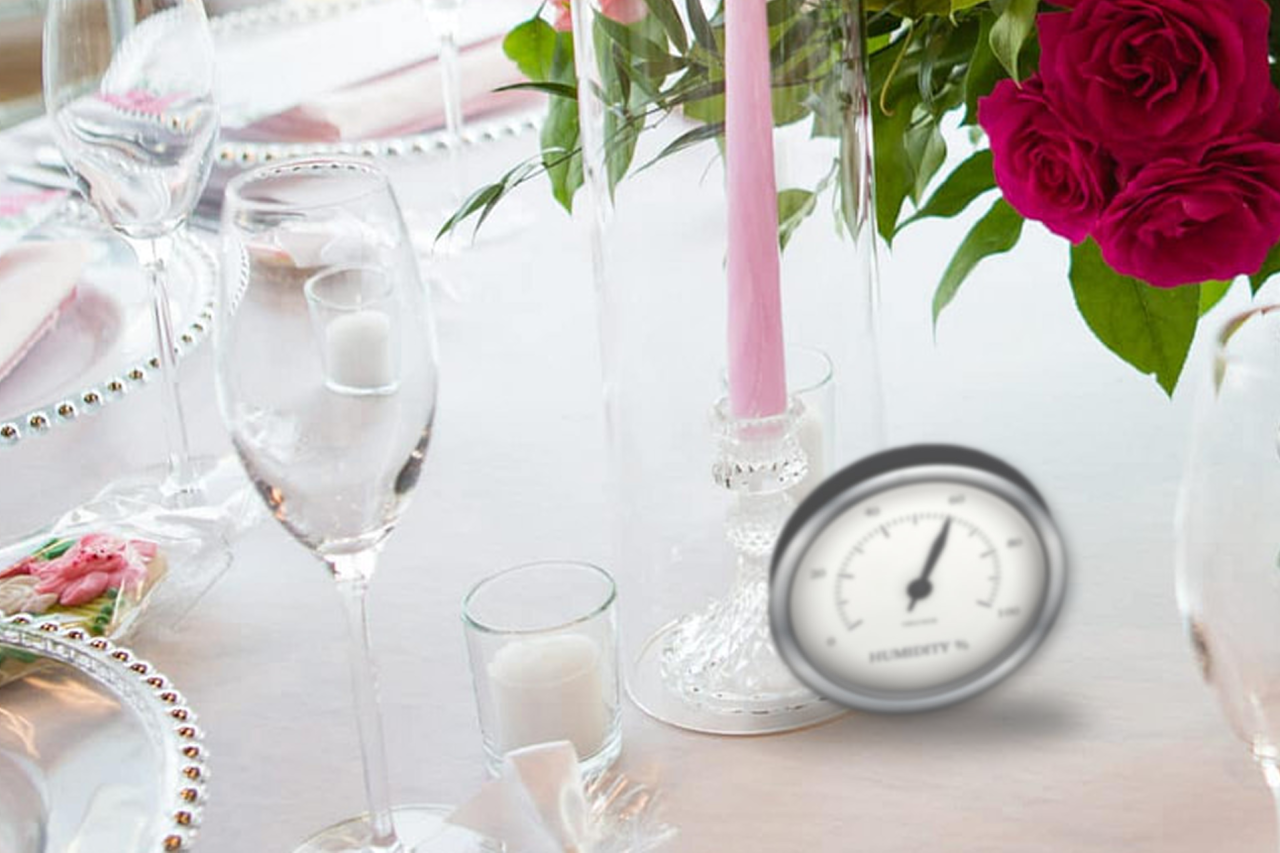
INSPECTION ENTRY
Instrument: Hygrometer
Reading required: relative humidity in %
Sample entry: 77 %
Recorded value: 60 %
